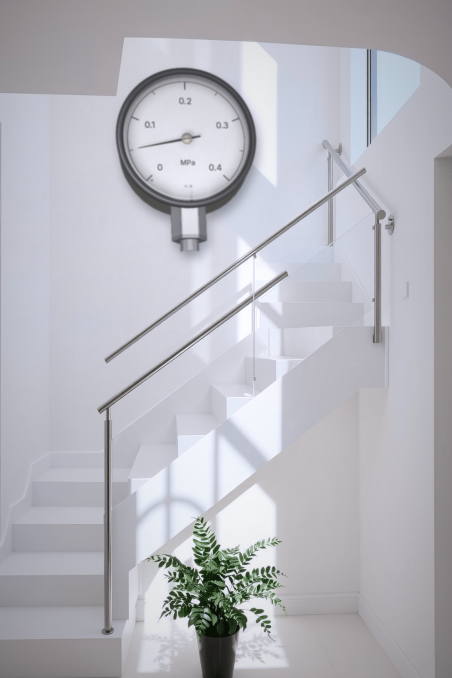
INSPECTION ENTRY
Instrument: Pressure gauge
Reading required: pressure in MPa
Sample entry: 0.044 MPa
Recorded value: 0.05 MPa
